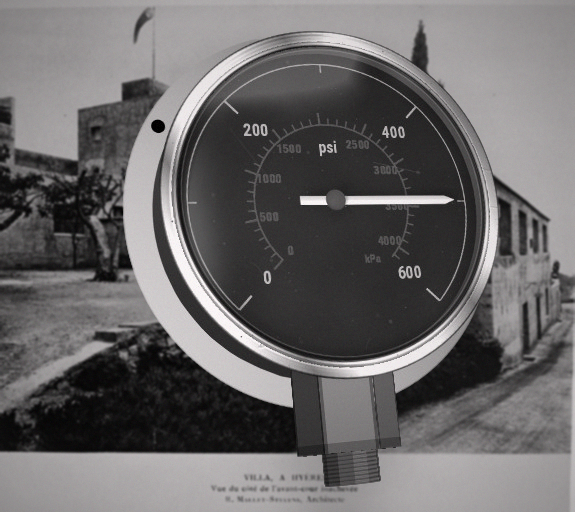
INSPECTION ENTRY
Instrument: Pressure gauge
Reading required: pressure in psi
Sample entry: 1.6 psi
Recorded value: 500 psi
